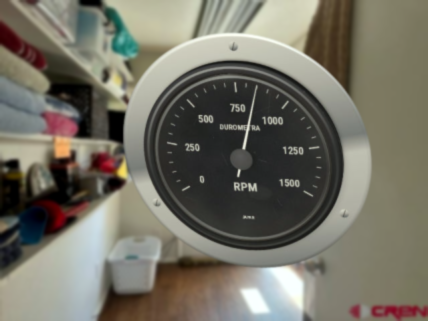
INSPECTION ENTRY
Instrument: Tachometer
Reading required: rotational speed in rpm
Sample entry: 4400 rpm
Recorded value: 850 rpm
